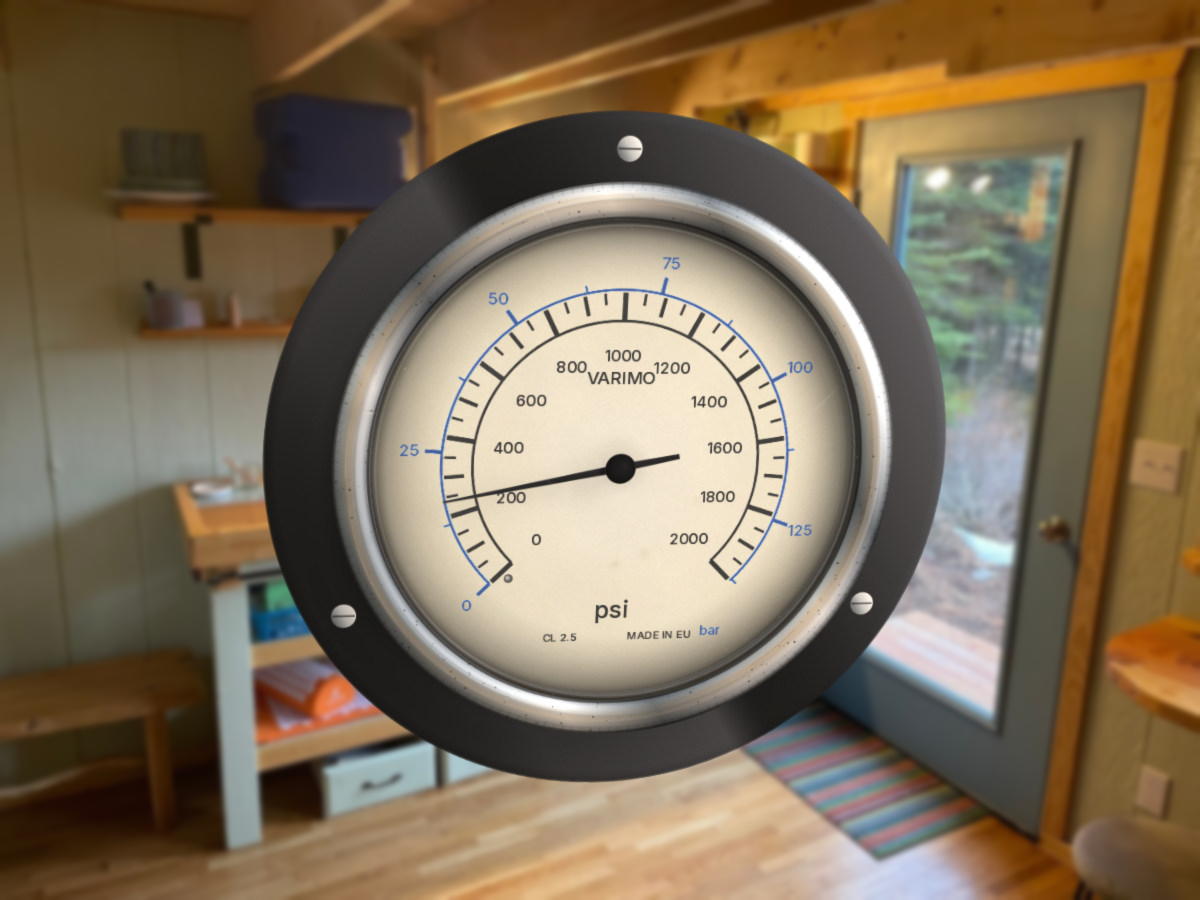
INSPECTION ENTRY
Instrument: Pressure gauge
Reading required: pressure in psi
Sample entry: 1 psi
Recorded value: 250 psi
